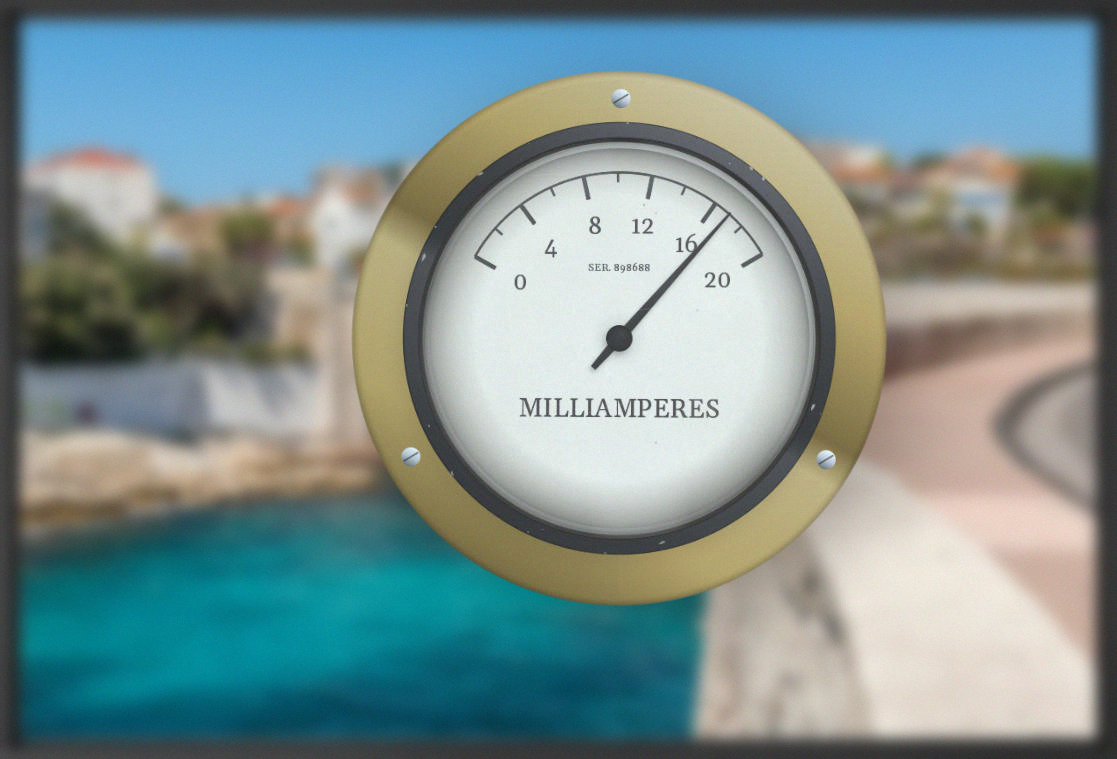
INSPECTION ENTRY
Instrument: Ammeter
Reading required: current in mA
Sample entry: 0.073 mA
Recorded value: 17 mA
